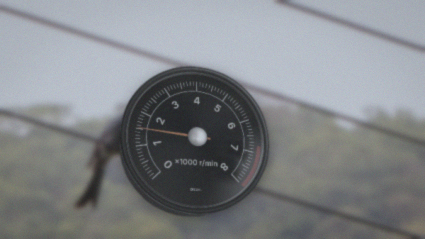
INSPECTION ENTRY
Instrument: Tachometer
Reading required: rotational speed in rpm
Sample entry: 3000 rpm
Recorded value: 1500 rpm
